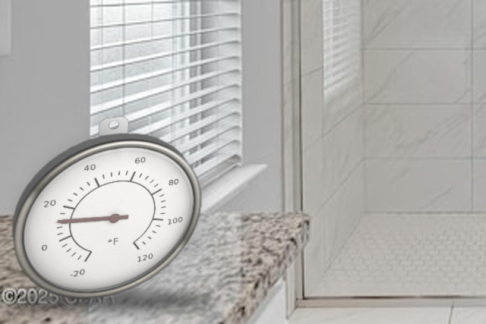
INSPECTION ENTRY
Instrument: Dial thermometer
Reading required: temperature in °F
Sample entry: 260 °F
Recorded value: 12 °F
